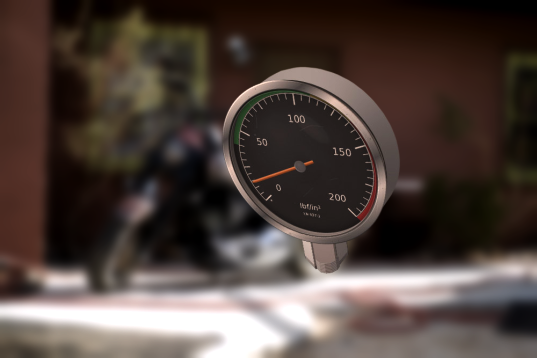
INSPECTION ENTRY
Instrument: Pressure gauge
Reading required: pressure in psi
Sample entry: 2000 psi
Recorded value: 15 psi
